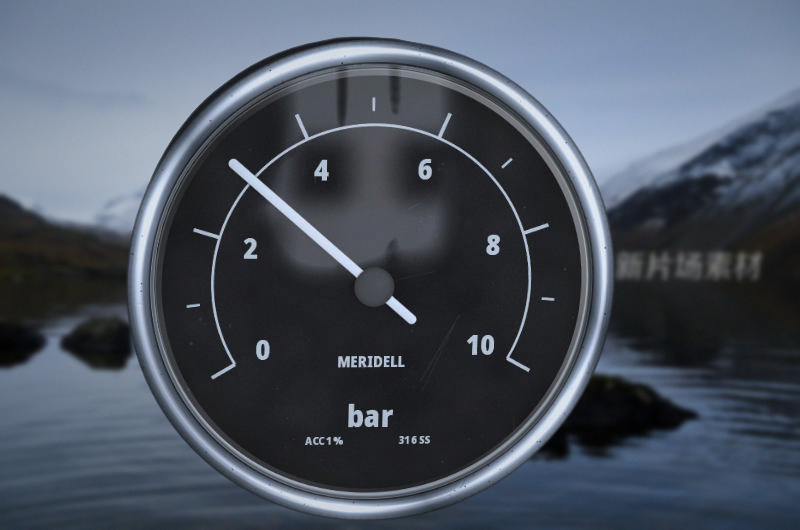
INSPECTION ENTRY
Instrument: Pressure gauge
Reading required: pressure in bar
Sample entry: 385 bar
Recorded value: 3 bar
